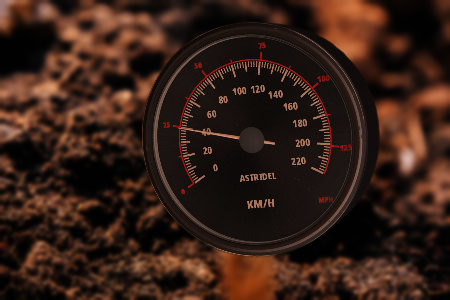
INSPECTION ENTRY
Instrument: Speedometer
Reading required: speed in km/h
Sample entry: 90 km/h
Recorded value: 40 km/h
